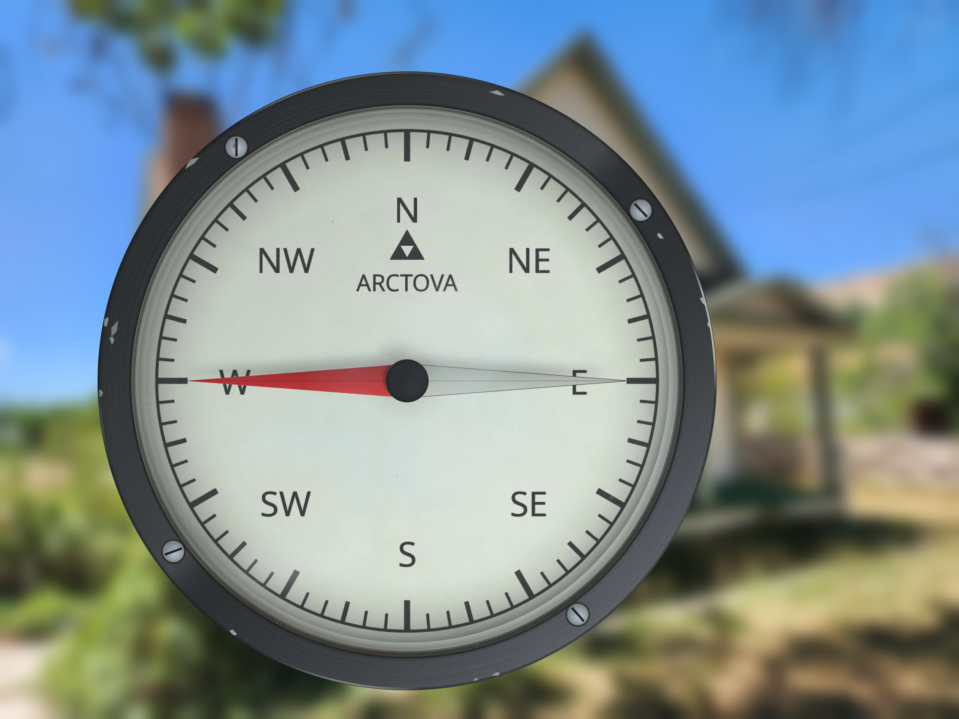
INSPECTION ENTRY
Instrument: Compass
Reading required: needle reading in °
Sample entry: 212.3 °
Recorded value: 270 °
